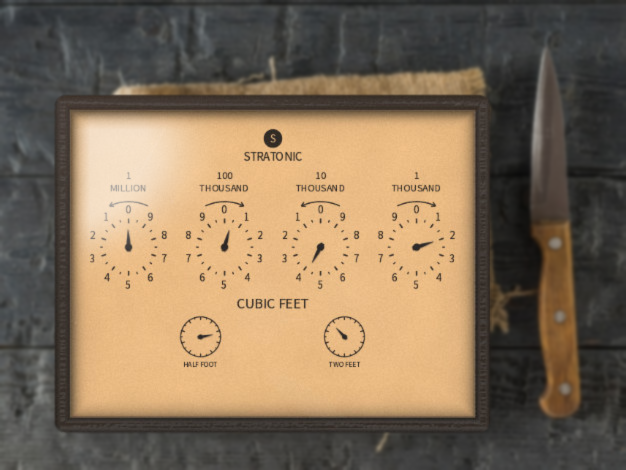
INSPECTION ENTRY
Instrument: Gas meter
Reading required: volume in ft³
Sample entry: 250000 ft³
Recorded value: 4200 ft³
